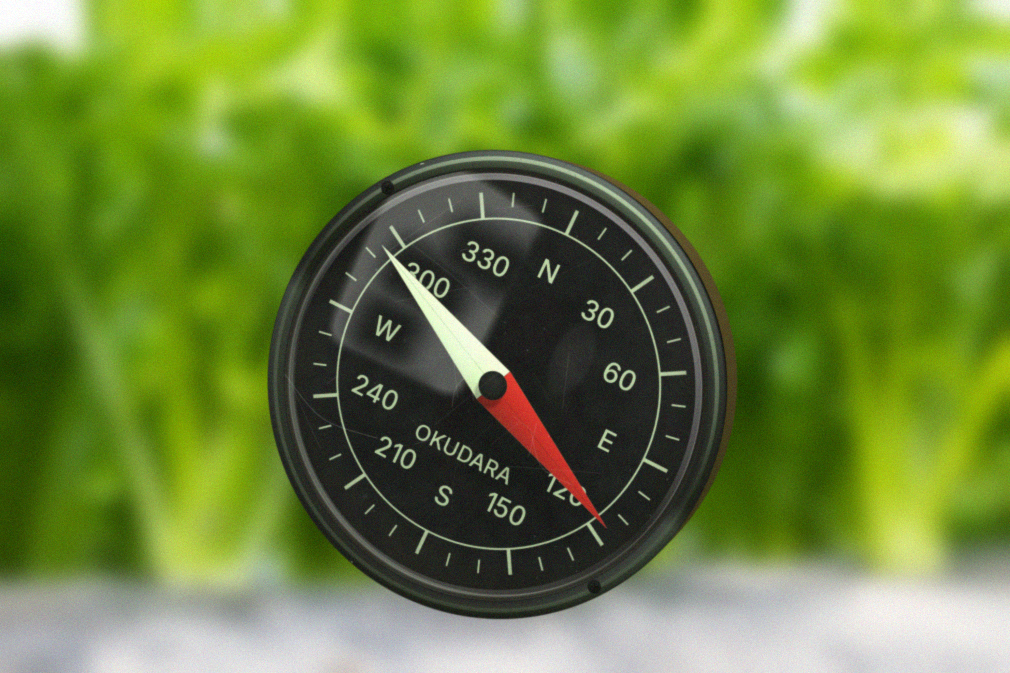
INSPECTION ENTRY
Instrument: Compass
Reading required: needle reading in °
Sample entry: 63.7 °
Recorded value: 115 °
